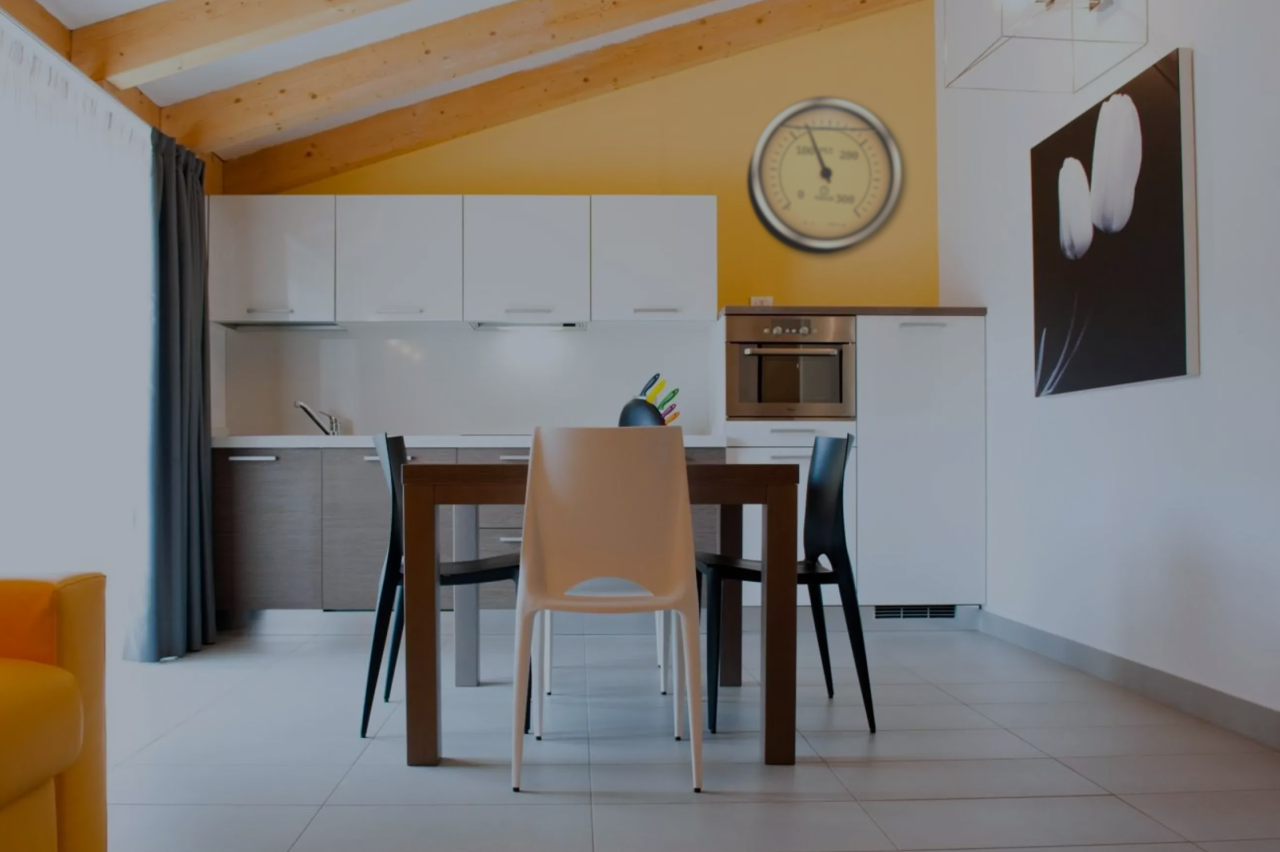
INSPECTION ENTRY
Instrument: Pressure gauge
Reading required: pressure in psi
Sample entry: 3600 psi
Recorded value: 120 psi
